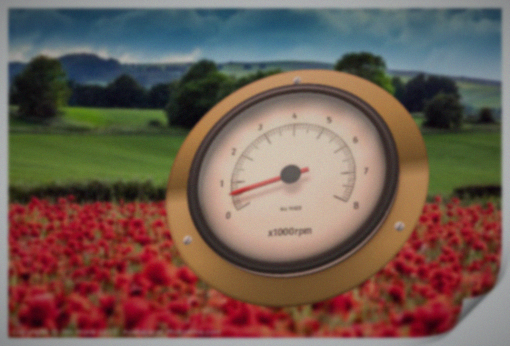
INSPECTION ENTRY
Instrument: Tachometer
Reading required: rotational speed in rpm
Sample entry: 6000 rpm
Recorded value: 500 rpm
